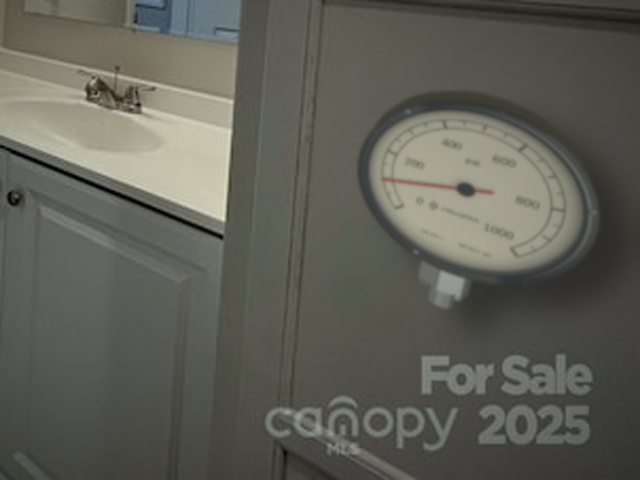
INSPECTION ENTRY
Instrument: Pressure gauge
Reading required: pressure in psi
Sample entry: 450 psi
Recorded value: 100 psi
